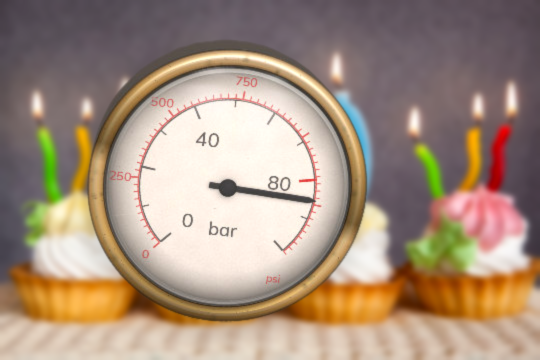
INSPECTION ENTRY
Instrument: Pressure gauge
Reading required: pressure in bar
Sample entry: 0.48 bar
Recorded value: 85 bar
